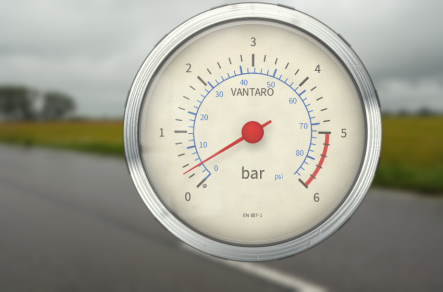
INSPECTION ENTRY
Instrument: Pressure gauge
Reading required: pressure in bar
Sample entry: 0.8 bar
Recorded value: 0.3 bar
